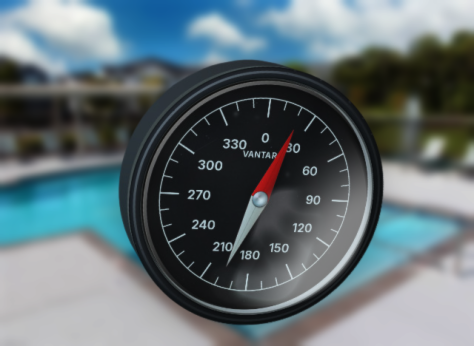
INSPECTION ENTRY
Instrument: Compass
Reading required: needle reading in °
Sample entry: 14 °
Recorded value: 20 °
